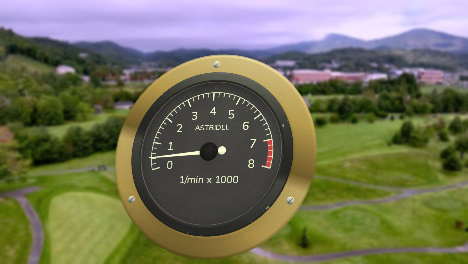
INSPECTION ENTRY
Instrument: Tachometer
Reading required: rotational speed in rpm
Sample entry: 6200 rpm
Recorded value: 400 rpm
